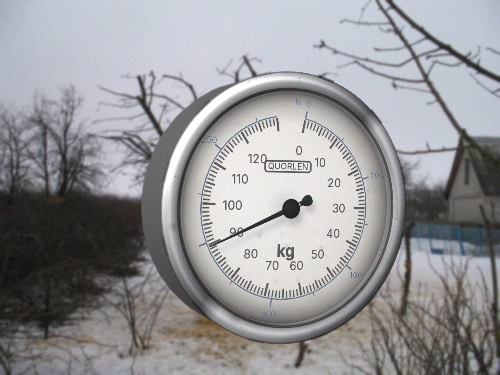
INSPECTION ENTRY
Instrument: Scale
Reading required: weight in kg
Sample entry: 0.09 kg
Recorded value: 90 kg
